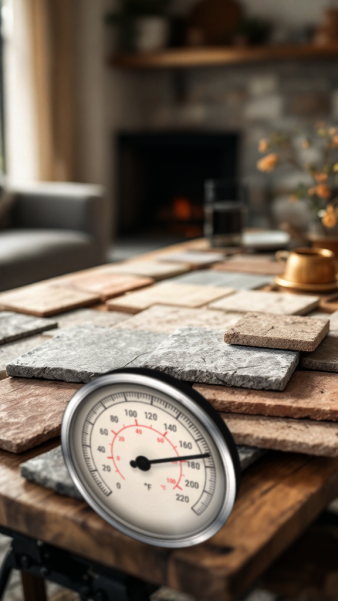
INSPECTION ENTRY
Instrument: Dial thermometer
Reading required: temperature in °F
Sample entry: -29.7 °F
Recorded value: 170 °F
